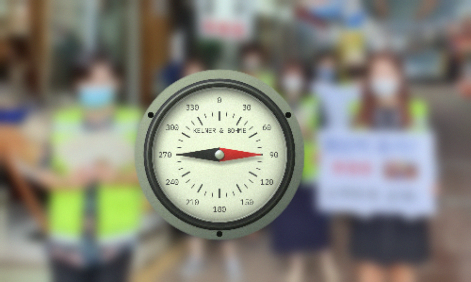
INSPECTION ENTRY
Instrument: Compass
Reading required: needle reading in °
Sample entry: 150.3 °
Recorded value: 90 °
